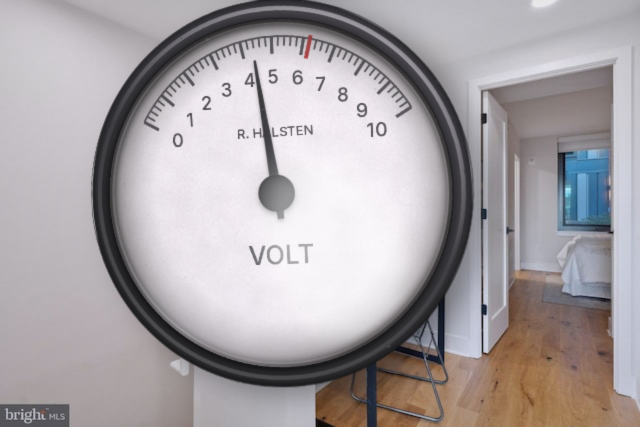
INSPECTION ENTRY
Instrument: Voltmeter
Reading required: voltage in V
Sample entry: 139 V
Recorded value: 4.4 V
